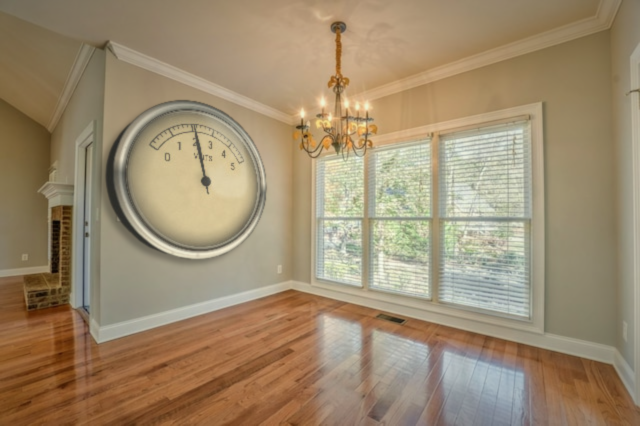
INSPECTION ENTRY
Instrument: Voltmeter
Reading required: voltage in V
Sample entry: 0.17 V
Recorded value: 2 V
